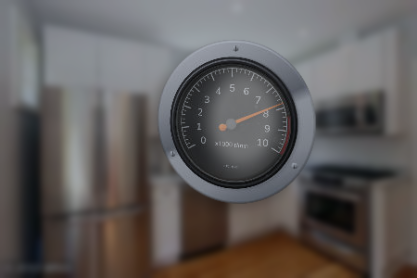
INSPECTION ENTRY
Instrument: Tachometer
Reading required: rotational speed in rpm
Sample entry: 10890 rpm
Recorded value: 7800 rpm
